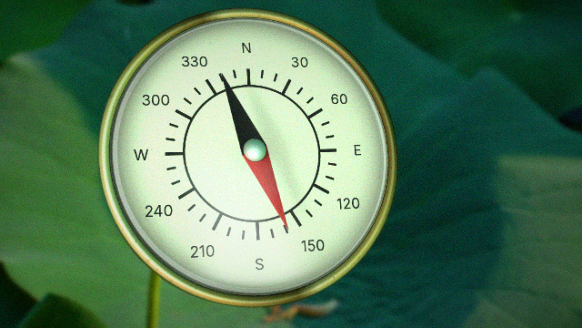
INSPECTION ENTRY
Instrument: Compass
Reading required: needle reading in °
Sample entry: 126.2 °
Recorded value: 160 °
